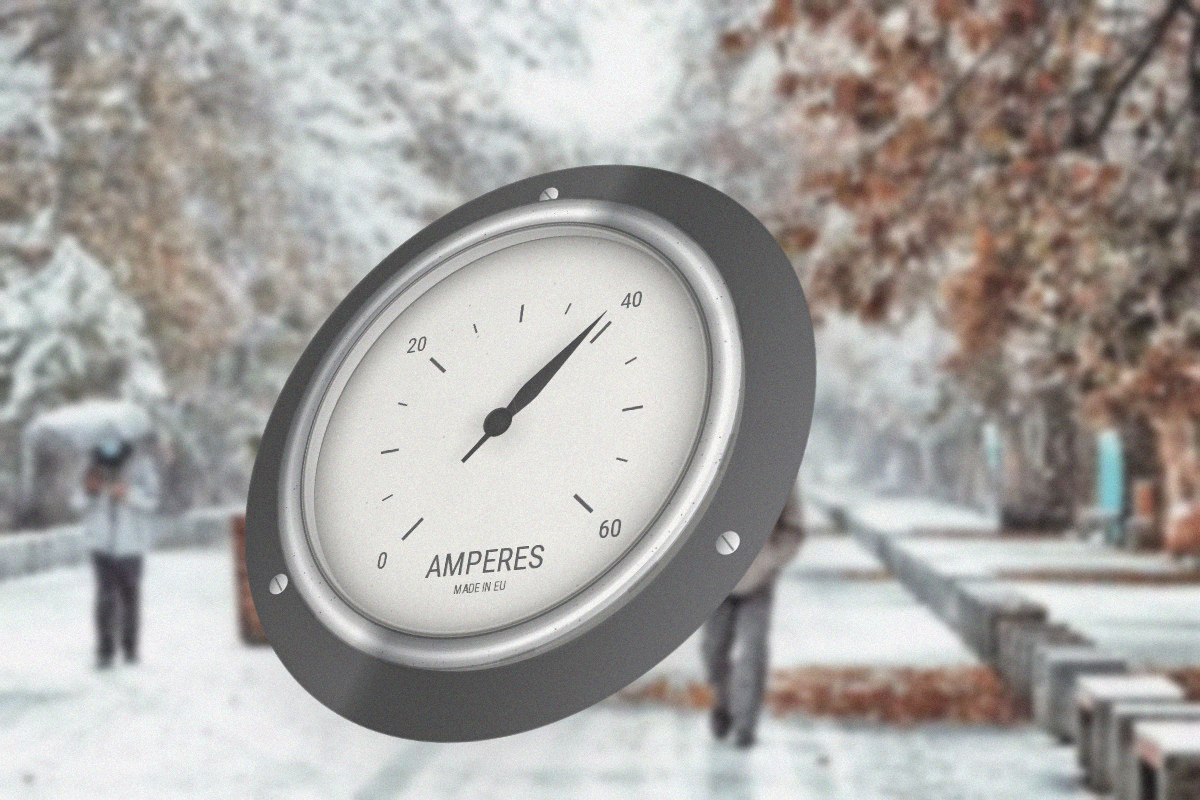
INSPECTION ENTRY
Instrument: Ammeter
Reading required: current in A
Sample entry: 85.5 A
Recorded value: 40 A
